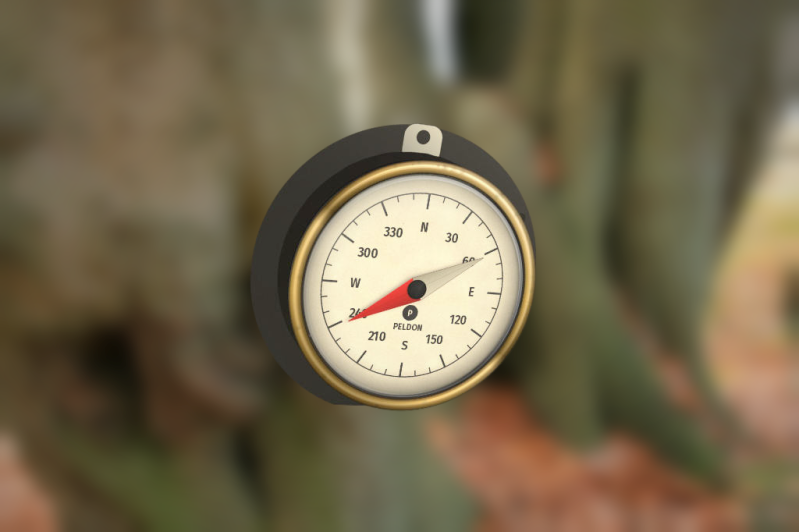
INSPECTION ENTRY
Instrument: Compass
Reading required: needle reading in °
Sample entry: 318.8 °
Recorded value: 240 °
